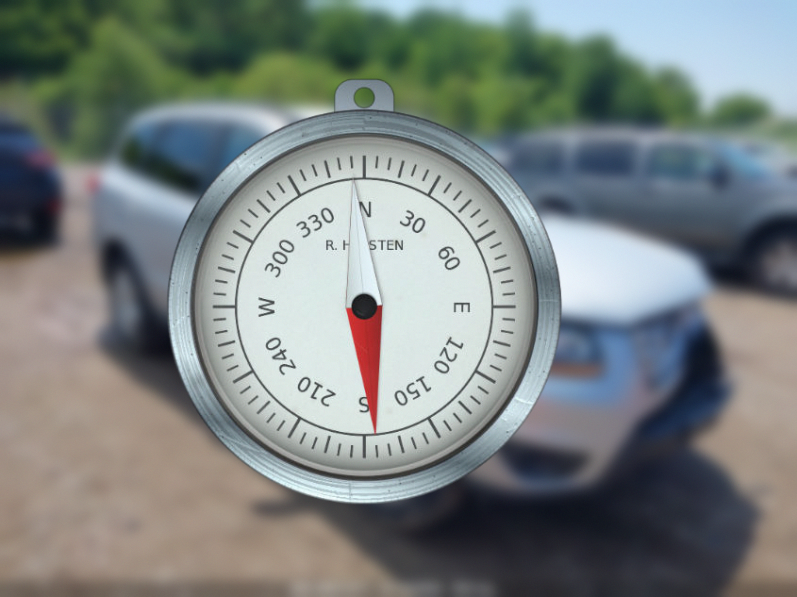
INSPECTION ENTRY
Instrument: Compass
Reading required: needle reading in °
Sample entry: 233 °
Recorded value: 175 °
